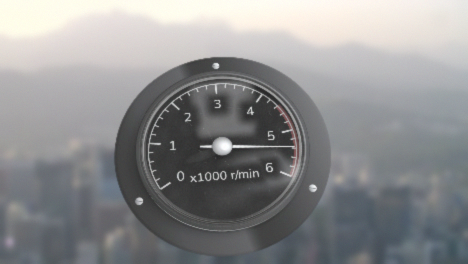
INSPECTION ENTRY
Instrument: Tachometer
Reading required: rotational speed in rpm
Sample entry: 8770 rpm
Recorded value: 5400 rpm
